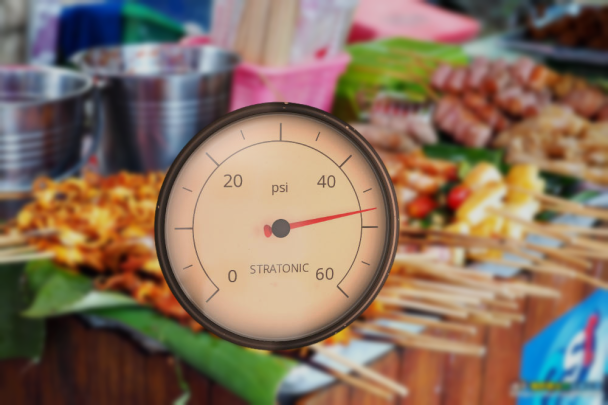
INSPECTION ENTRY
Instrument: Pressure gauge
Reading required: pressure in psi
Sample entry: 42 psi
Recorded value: 47.5 psi
